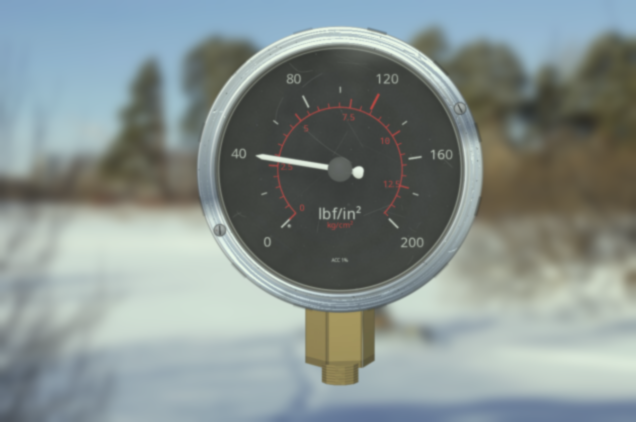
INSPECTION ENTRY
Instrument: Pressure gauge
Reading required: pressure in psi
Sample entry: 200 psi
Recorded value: 40 psi
